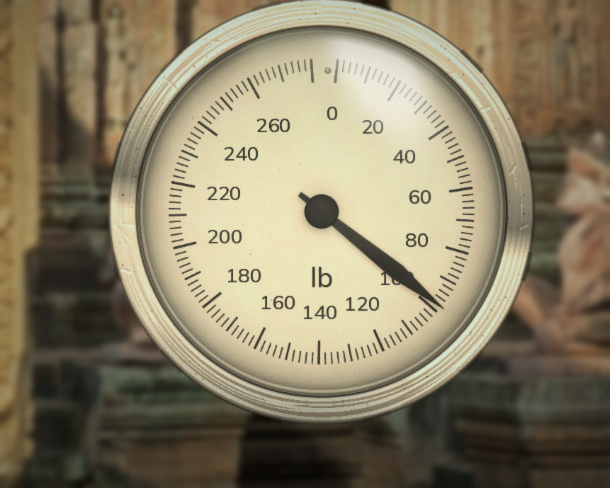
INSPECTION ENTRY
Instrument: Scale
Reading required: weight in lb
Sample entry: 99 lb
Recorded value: 98 lb
